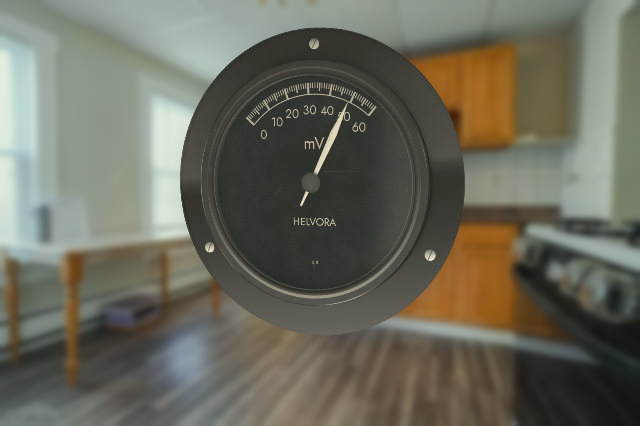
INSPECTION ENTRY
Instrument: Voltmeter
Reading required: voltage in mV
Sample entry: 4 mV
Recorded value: 50 mV
